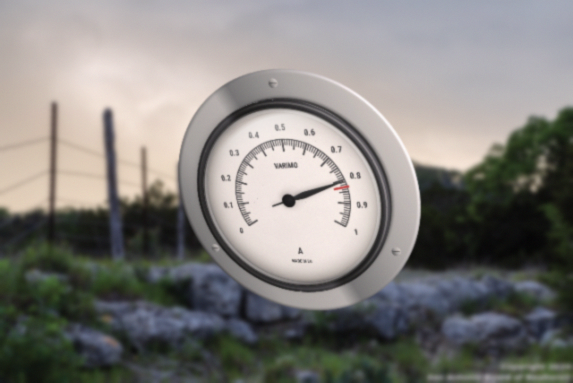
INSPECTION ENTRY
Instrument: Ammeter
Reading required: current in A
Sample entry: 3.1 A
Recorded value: 0.8 A
